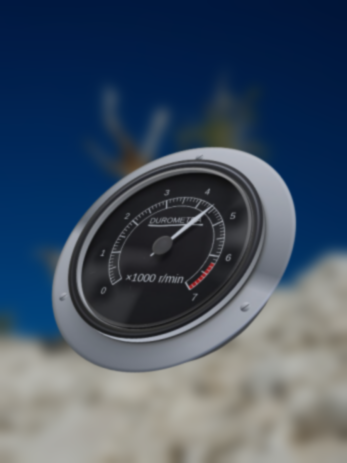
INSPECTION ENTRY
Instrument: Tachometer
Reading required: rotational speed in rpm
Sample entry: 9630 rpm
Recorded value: 4500 rpm
